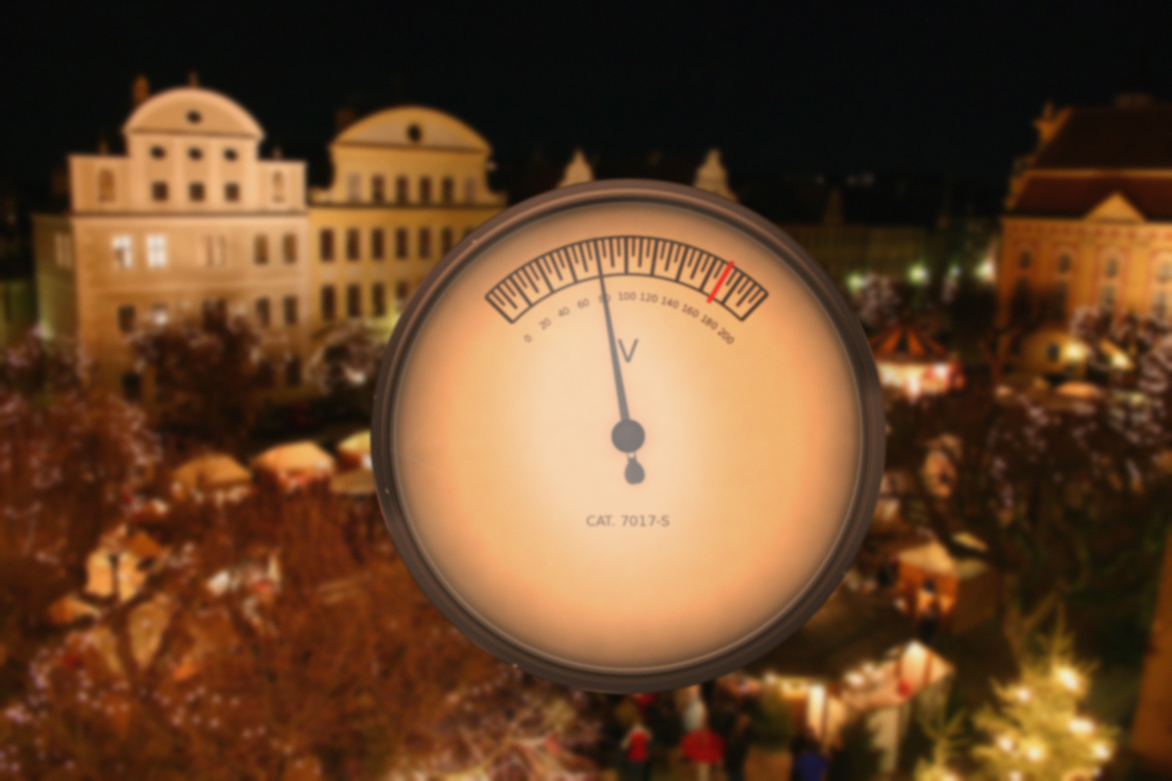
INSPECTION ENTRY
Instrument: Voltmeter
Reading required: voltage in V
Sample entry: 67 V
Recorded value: 80 V
